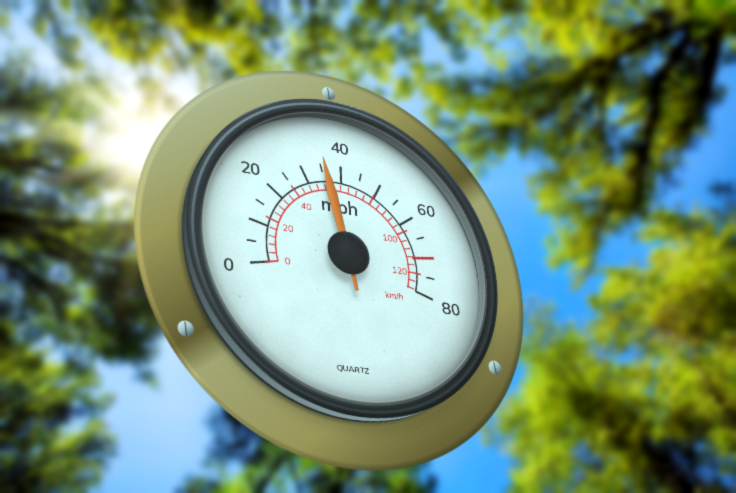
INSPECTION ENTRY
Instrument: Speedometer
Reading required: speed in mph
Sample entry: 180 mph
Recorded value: 35 mph
